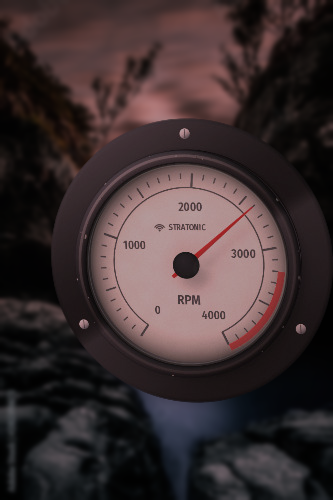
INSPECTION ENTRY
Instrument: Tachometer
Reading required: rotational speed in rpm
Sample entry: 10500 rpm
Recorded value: 2600 rpm
